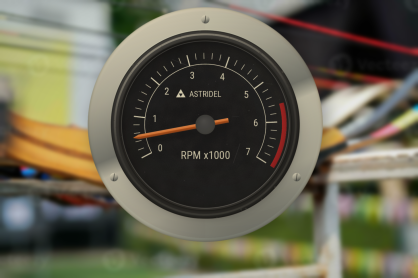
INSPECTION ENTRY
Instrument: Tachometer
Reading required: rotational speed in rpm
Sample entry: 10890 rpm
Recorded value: 500 rpm
